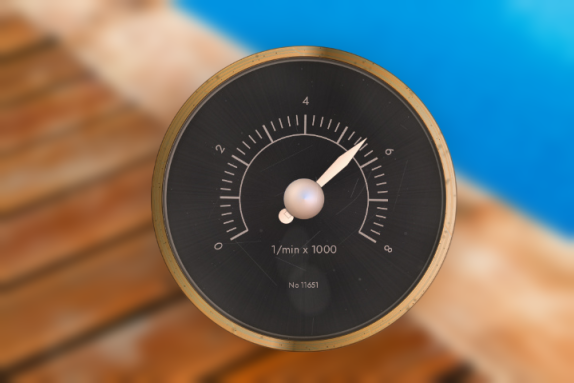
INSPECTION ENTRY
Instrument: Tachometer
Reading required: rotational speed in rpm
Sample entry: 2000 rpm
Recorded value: 5500 rpm
